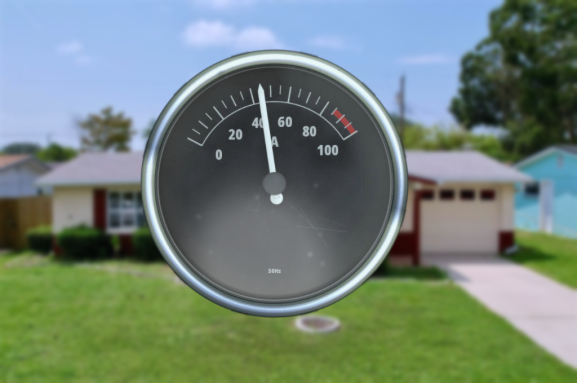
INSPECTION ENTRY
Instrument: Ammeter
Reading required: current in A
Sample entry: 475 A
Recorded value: 45 A
